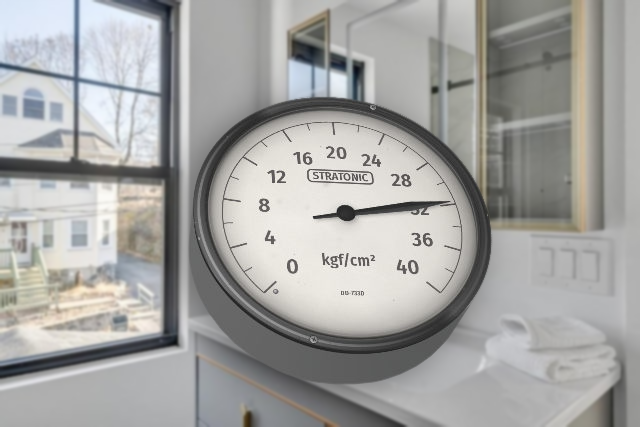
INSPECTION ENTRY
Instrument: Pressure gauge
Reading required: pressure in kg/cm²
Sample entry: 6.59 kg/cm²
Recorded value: 32 kg/cm²
